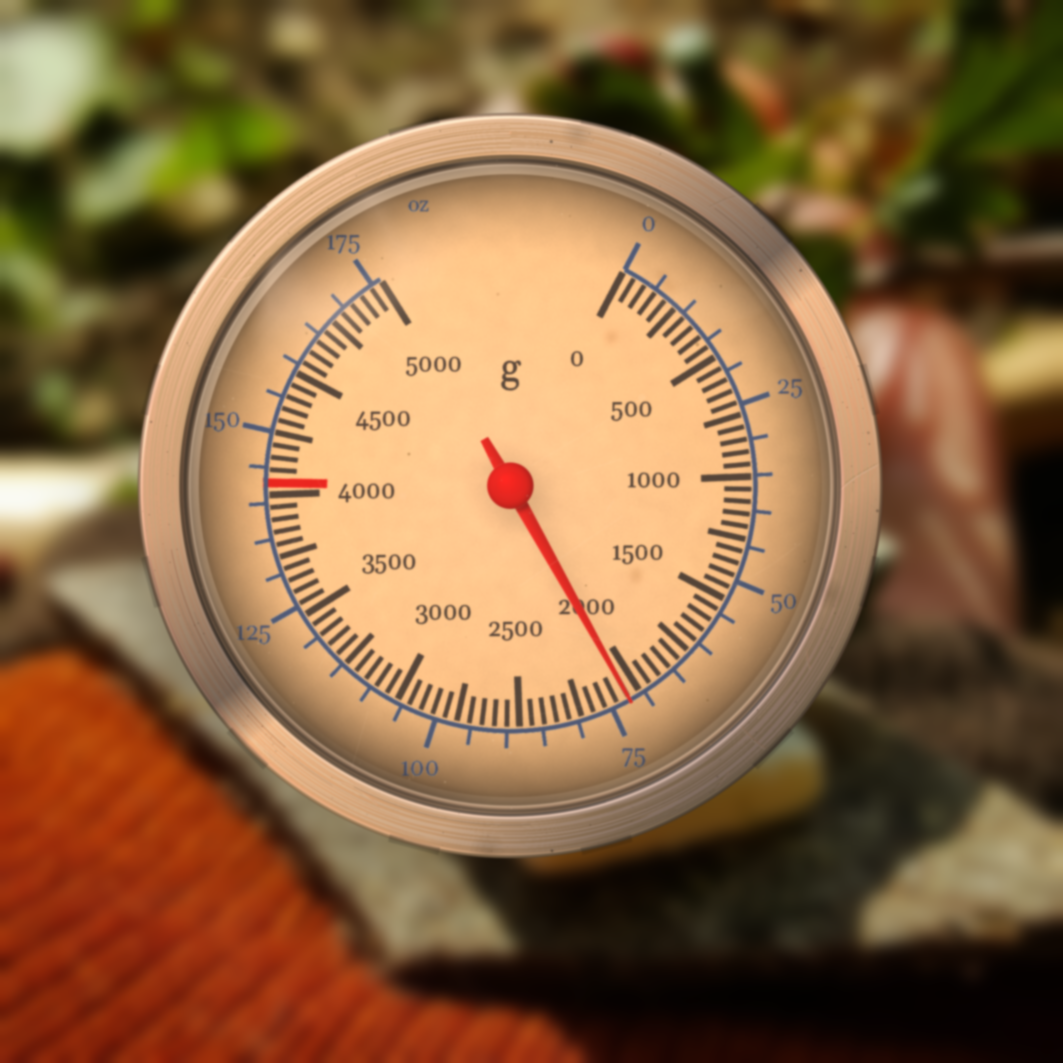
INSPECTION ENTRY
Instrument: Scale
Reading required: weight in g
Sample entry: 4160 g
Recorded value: 2050 g
